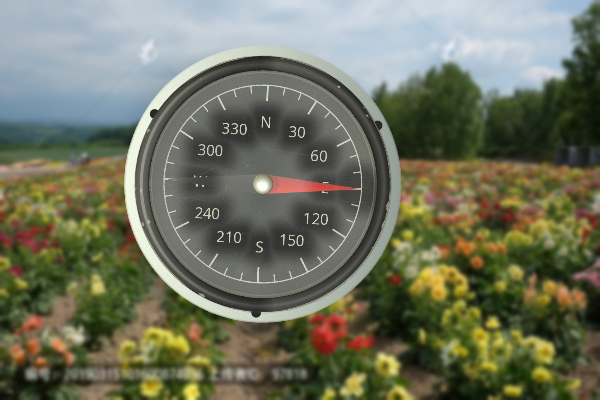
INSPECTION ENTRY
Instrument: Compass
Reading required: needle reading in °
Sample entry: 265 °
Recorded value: 90 °
